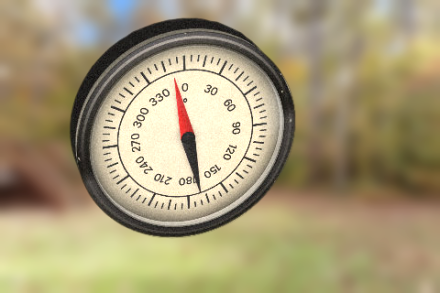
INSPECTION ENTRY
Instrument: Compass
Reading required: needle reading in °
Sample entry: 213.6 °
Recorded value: 350 °
